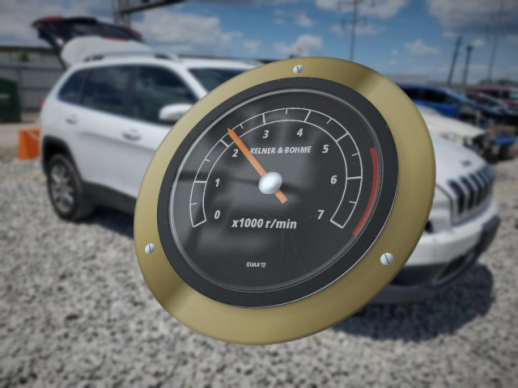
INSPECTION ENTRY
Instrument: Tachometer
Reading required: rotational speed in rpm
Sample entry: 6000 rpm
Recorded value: 2250 rpm
